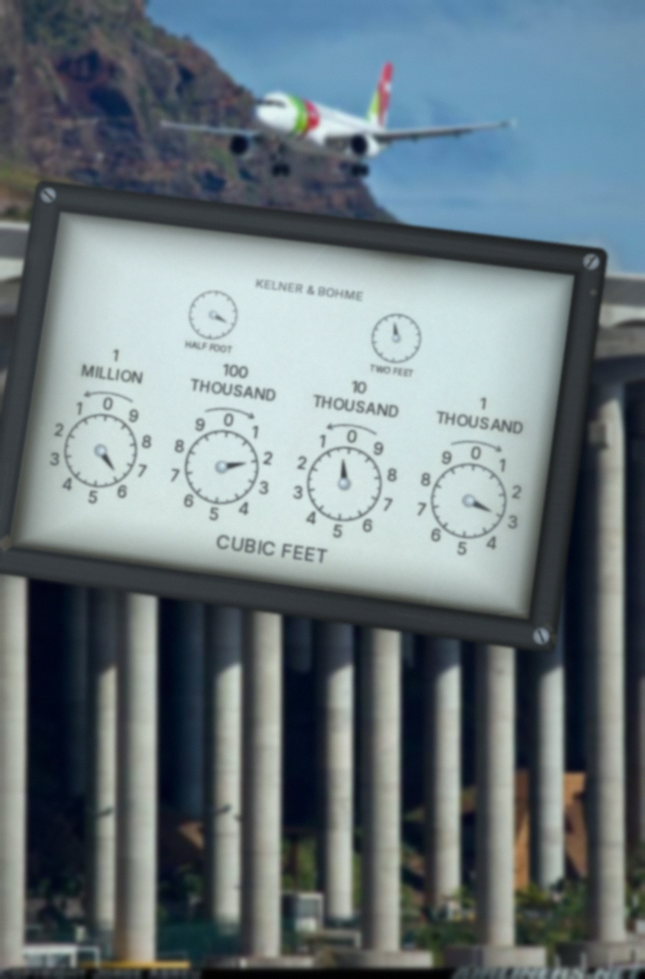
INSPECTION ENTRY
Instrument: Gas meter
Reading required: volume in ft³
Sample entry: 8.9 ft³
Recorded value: 620300 ft³
